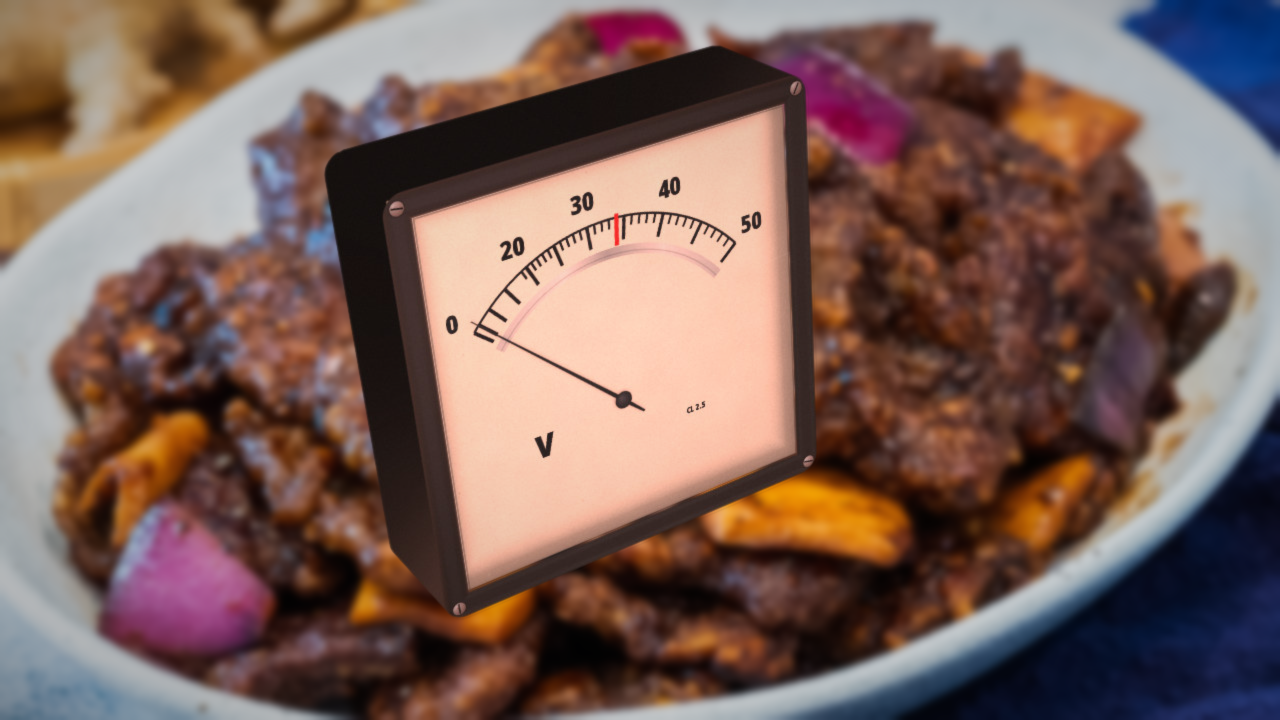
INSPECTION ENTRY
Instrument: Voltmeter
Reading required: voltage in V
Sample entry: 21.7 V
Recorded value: 5 V
